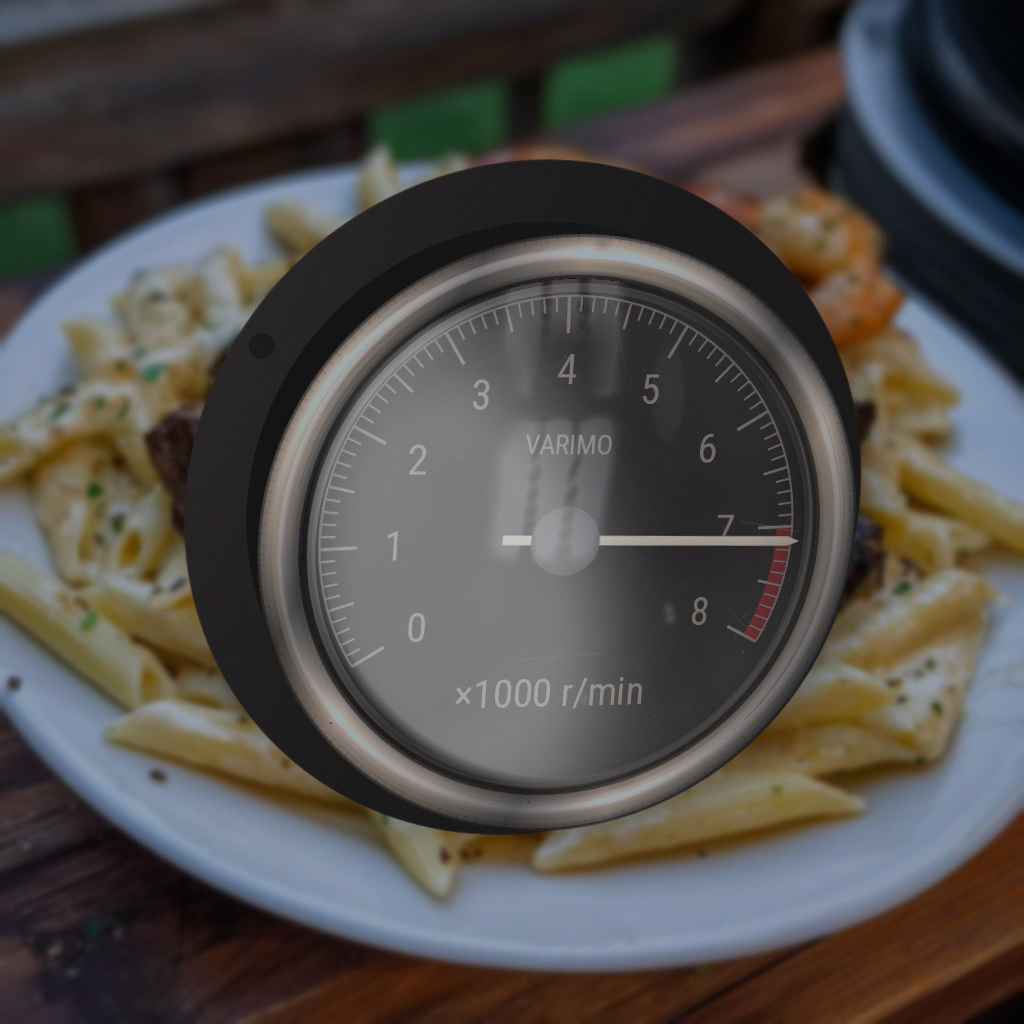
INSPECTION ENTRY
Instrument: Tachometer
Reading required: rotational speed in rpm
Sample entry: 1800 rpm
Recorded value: 7100 rpm
